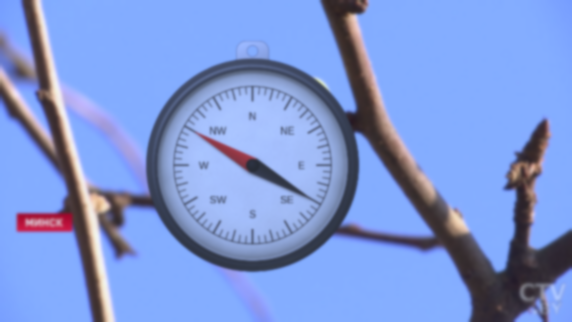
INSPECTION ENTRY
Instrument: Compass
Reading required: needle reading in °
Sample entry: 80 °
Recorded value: 300 °
